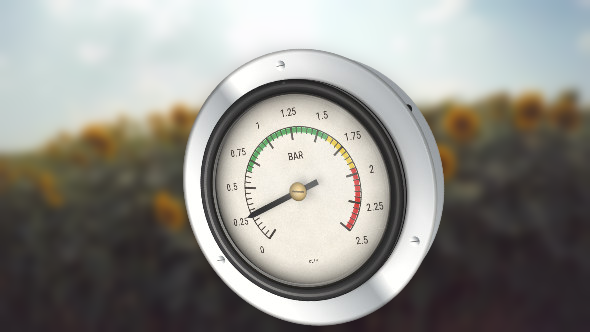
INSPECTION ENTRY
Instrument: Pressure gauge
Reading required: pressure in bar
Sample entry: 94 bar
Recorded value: 0.25 bar
